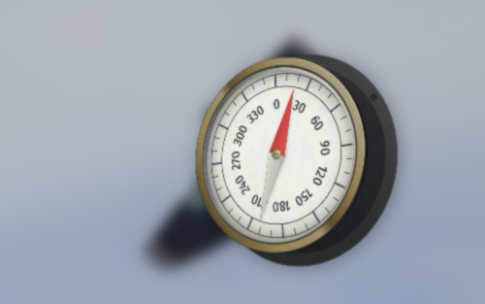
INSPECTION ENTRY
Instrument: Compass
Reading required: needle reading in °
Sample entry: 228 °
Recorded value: 20 °
